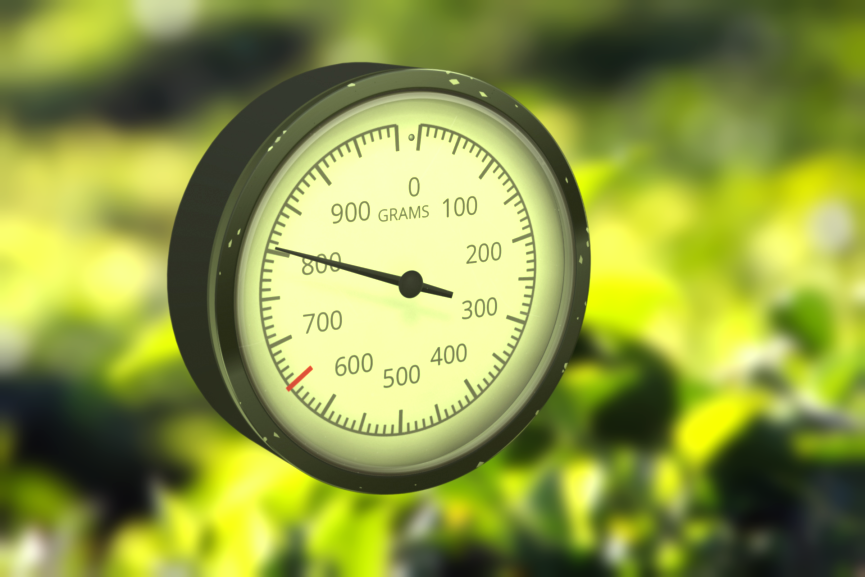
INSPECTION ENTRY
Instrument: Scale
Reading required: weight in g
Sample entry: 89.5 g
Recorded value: 805 g
